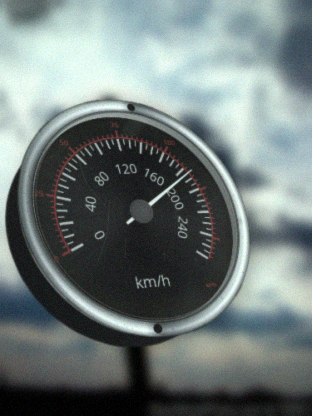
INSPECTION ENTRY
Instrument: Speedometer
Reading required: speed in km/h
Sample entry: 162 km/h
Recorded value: 185 km/h
